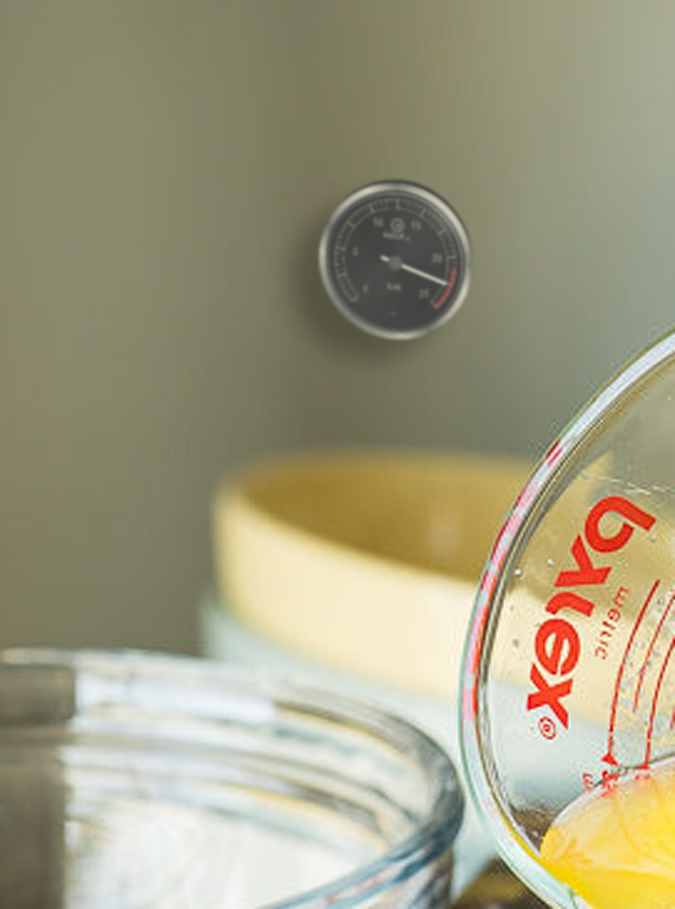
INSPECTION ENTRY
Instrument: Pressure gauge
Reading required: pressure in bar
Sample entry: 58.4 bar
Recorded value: 22.5 bar
